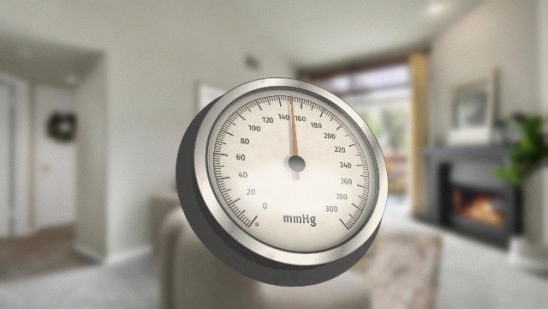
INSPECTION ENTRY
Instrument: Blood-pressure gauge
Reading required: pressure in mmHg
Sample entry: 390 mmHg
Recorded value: 150 mmHg
